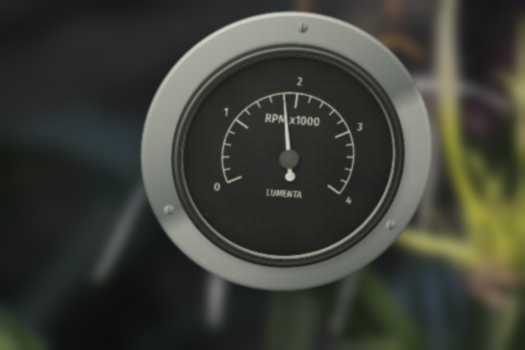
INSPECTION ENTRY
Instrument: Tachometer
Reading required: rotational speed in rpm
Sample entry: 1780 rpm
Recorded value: 1800 rpm
